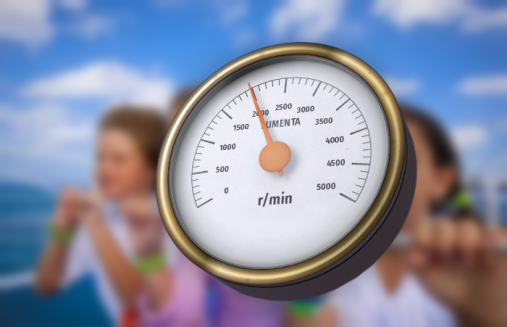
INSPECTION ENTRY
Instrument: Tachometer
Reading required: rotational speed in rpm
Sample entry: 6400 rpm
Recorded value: 2000 rpm
